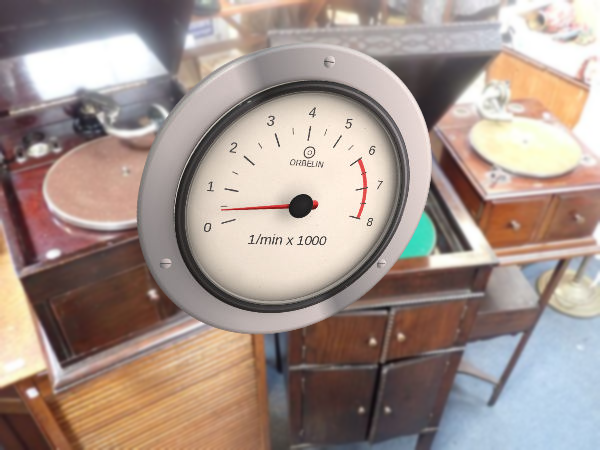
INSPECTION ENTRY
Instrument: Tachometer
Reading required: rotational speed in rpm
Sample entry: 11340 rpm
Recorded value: 500 rpm
